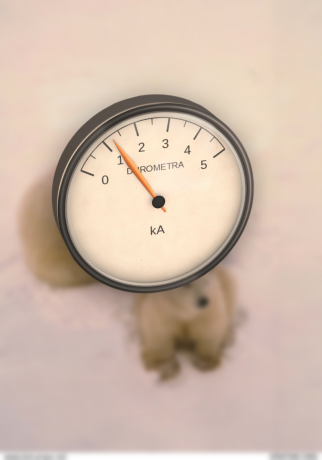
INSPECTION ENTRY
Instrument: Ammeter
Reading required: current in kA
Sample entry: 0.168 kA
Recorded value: 1.25 kA
